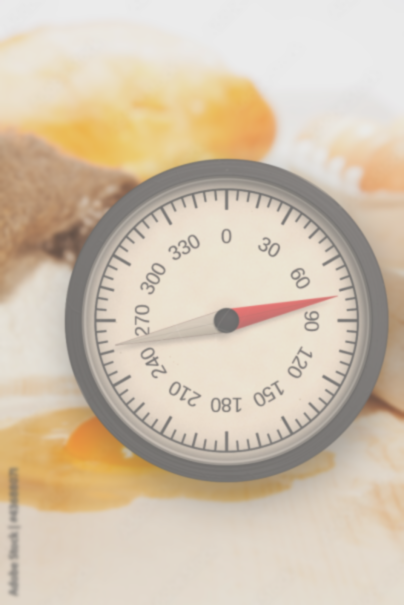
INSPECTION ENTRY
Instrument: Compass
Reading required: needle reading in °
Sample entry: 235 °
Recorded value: 77.5 °
